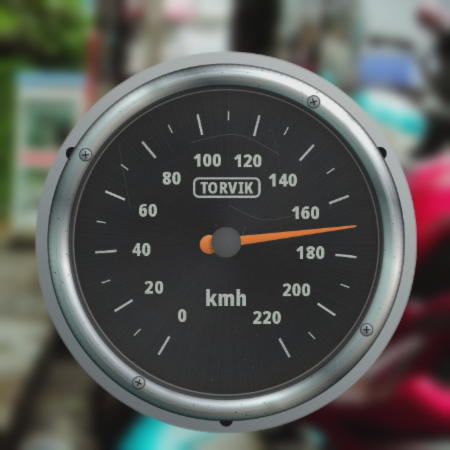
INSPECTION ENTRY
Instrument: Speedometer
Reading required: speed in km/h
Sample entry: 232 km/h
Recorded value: 170 km/h
